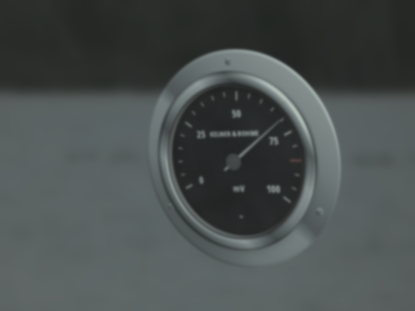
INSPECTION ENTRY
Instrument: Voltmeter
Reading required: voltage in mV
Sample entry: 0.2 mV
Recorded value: 70 mV
